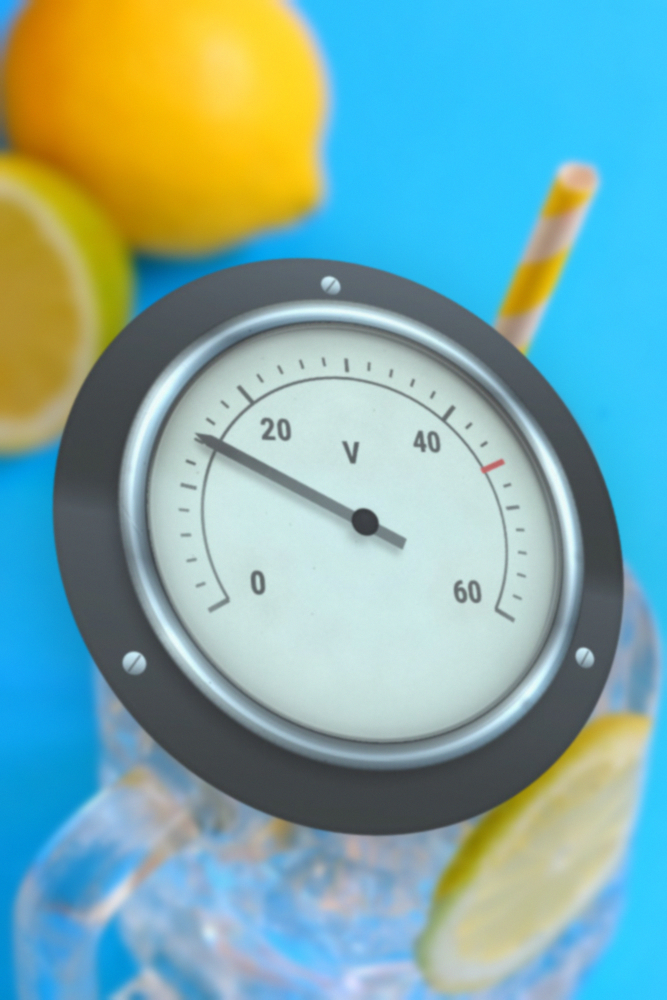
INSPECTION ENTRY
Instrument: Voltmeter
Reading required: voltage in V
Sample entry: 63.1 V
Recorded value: 14 V
